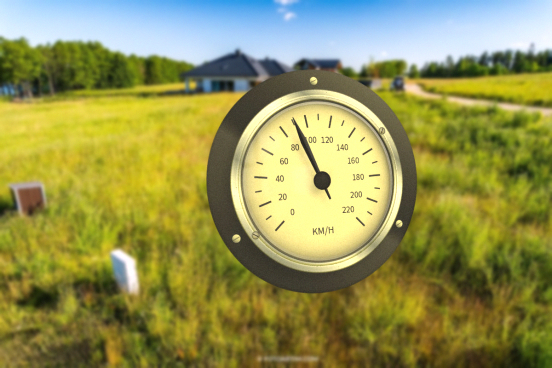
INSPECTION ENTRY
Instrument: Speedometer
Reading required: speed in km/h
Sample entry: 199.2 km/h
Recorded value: 90 km/h
